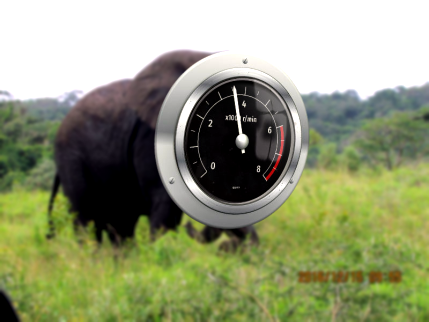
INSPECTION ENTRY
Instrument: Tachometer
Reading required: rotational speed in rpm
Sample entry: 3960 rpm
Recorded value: 3500 rpm
